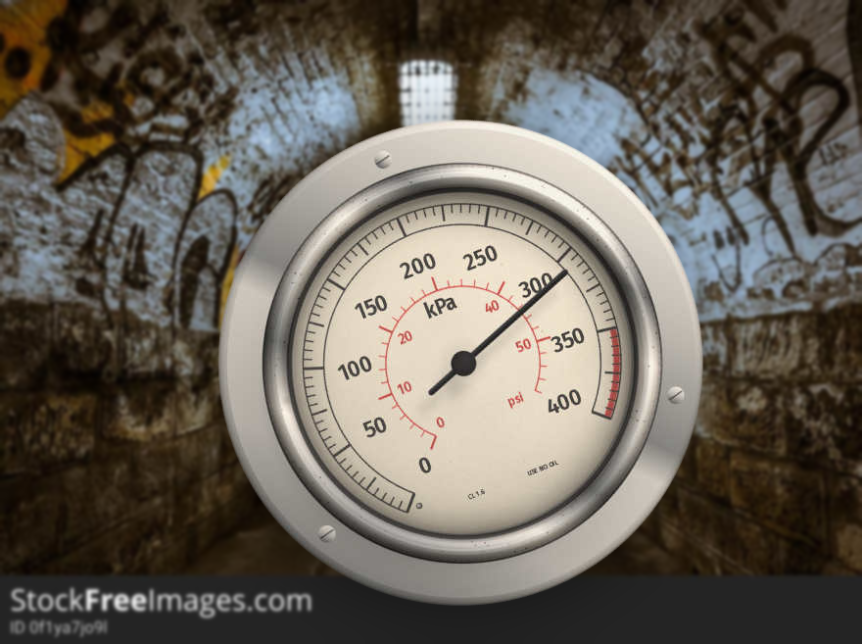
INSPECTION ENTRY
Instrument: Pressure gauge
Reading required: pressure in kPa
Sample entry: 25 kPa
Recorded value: 307.5 kPa
